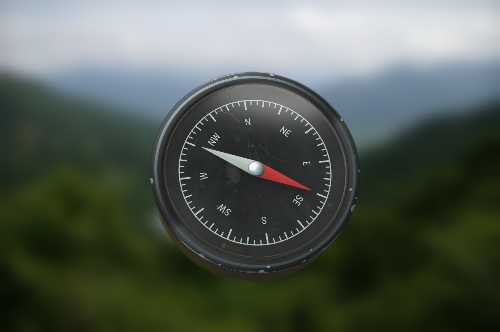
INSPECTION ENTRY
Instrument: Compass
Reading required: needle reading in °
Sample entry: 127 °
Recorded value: 120 °
